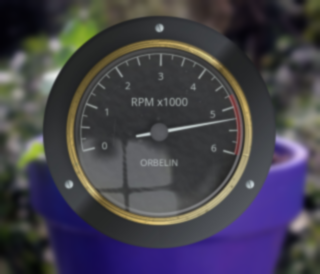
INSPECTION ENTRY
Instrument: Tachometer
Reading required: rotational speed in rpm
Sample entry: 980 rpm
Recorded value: 5250 rpm
